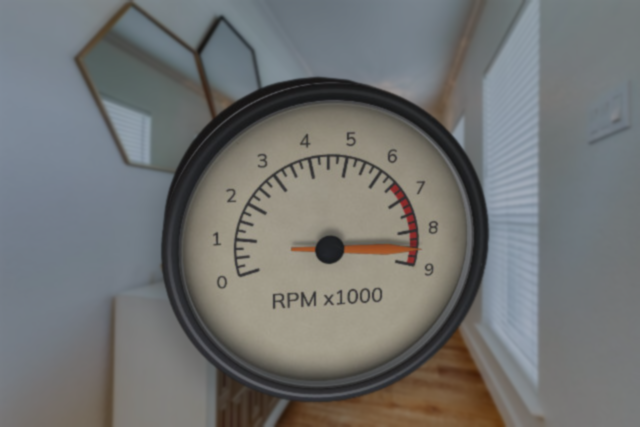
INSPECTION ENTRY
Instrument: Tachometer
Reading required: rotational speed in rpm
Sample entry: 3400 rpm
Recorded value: 8500 rpm
